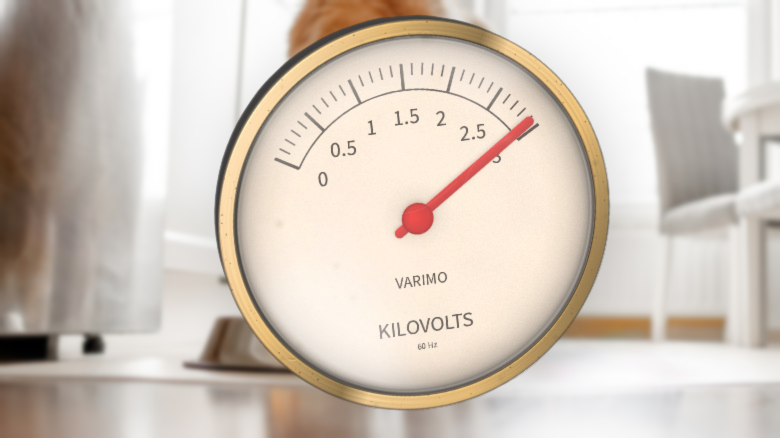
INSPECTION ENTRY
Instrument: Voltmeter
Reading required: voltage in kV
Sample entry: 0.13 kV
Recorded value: 2.9 kV
